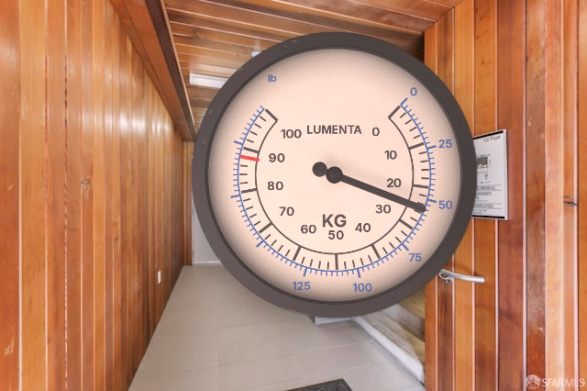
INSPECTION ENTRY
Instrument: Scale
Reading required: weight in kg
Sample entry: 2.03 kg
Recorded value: 25 kg
